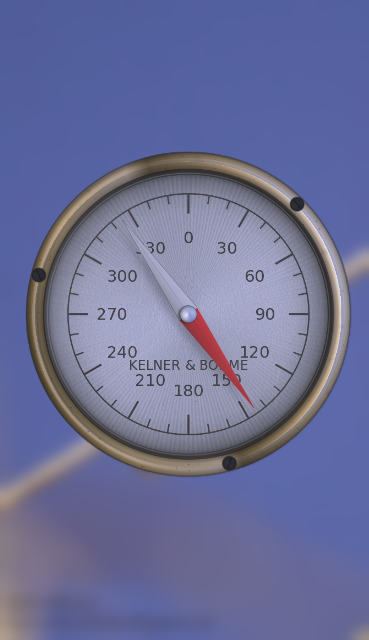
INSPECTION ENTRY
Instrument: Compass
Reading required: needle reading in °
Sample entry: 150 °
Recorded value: 145 °
